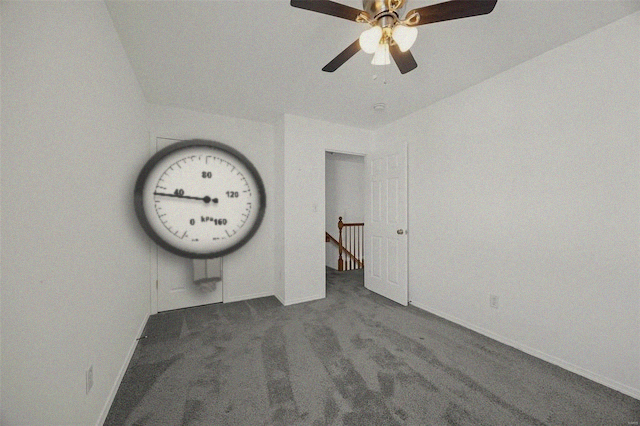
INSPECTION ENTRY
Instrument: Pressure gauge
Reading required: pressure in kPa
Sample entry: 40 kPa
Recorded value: 35 kPa
